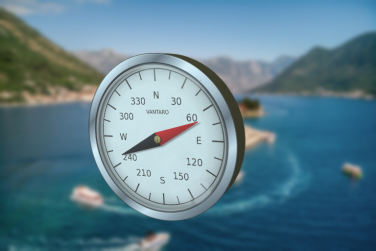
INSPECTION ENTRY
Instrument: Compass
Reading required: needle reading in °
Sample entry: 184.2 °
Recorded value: 67.5 °
